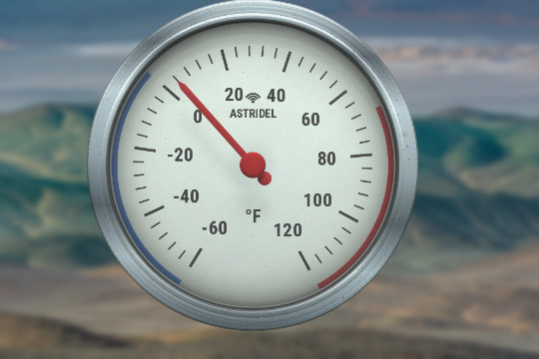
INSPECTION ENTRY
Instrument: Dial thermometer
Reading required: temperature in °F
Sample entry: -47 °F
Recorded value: 4 °F
